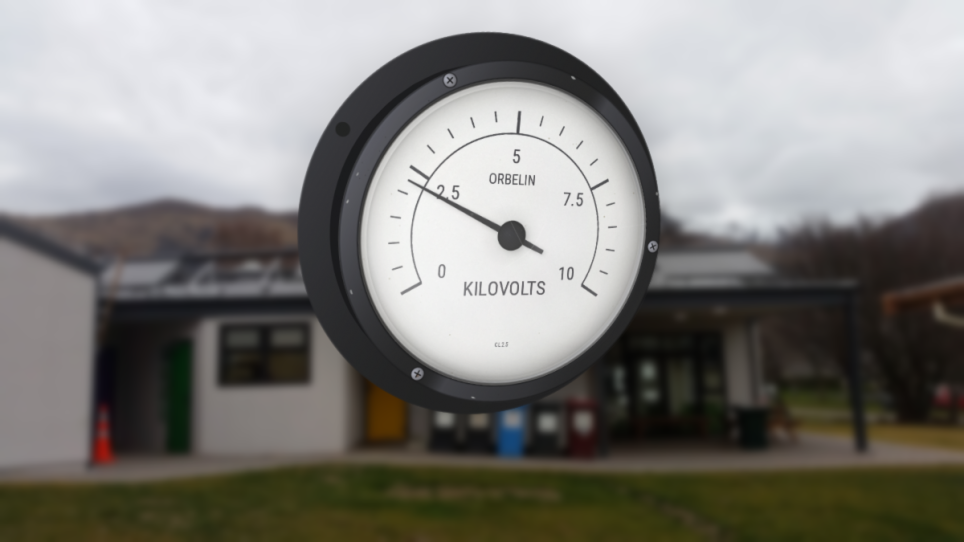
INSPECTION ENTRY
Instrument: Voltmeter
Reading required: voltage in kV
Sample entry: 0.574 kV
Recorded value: 2.25 kV
